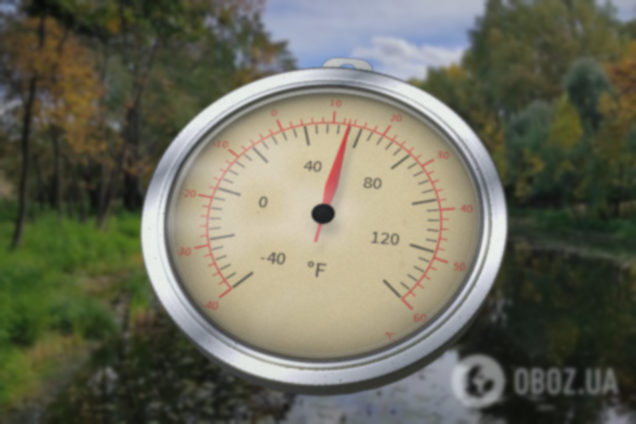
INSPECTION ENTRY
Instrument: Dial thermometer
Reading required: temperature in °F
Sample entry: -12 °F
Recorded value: 56 °F
